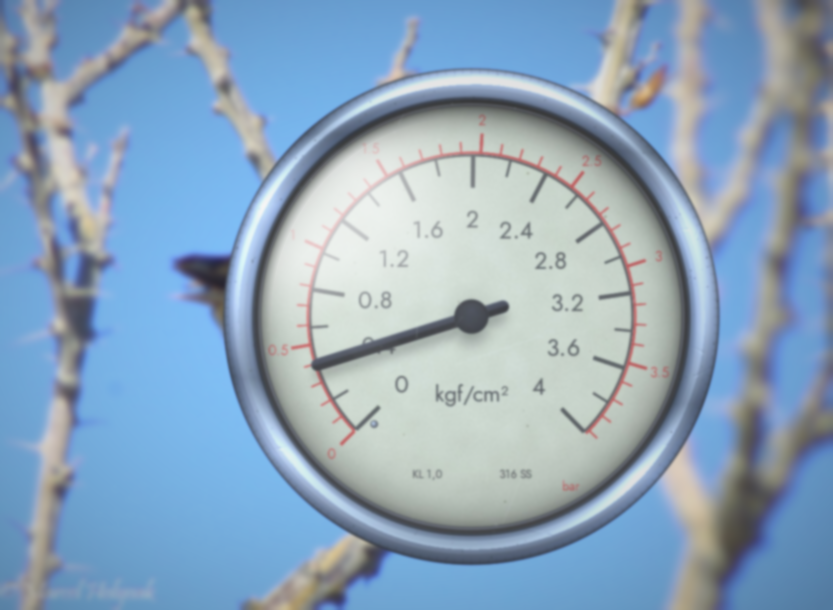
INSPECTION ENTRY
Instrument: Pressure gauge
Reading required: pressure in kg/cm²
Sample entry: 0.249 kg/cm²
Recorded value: 0.4 kg/cm²
